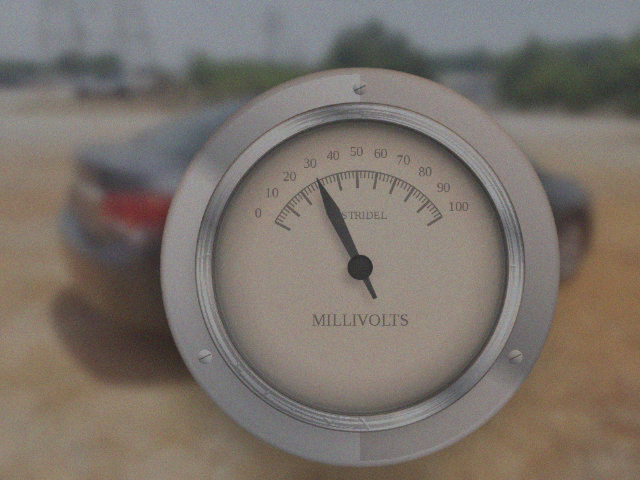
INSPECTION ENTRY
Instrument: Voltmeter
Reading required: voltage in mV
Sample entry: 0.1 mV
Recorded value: 30 mV
